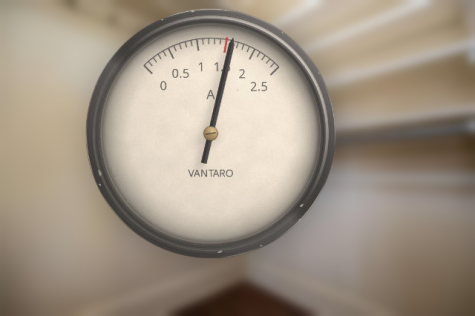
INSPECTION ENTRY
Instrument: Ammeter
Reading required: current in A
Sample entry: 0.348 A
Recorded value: 1.6 A
